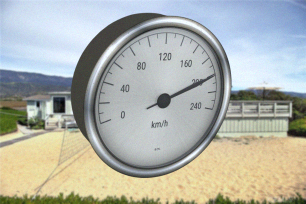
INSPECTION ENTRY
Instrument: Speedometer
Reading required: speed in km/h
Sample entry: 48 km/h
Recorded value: 200 km/h
